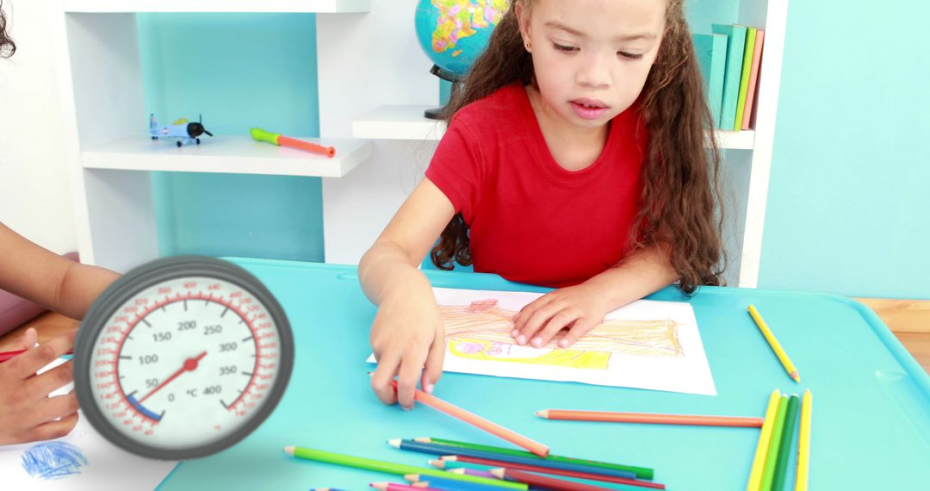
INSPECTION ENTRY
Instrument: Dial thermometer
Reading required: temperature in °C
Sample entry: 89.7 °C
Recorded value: 37.5 °C
